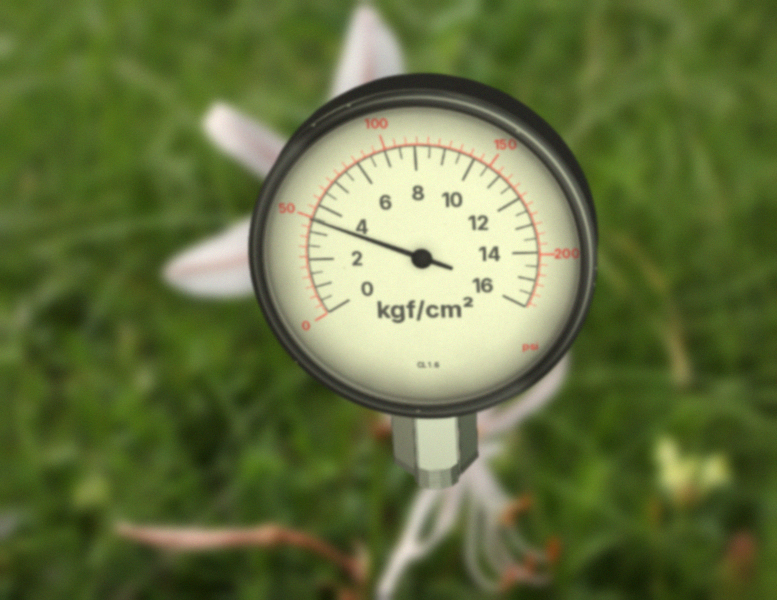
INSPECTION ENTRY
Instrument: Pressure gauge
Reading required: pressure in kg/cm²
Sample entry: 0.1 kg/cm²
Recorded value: 3.5 kg/cm²
